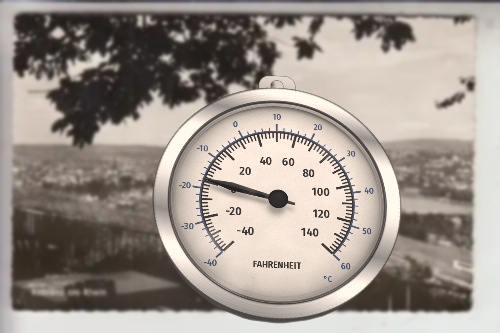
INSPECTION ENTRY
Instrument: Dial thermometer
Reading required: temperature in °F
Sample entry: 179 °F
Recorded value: 0 °F
